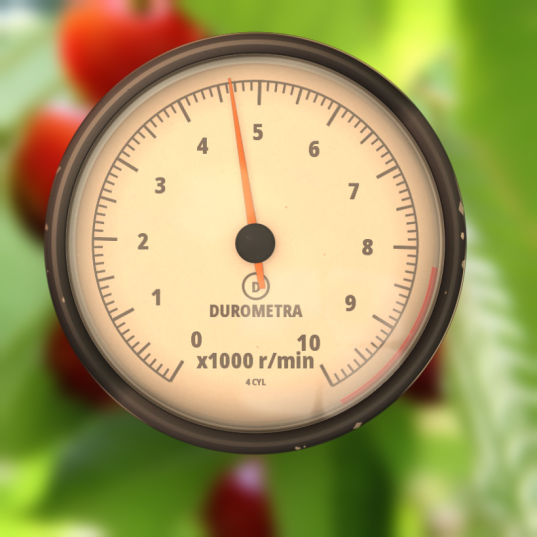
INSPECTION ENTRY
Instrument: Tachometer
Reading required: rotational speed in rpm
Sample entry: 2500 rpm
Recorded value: 4650 rpm
